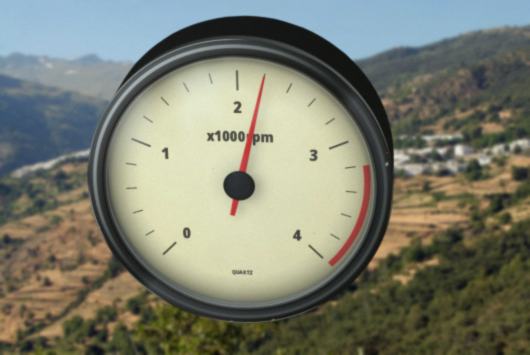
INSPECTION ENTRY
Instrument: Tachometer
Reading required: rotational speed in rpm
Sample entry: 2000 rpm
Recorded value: 2200 rpm
